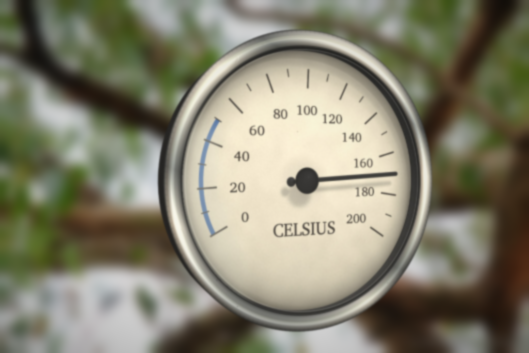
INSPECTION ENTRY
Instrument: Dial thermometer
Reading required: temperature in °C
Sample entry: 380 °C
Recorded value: 170 °C
